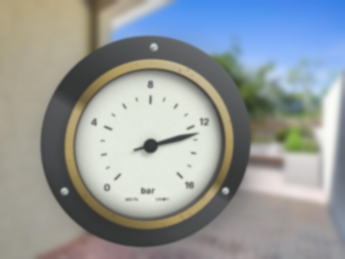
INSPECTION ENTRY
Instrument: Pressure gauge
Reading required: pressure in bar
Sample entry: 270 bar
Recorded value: 12.5 bar
